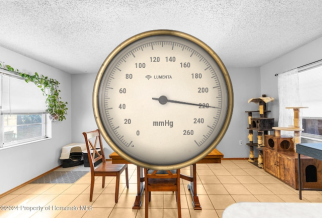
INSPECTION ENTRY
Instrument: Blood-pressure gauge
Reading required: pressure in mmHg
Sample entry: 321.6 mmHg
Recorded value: 220 mmHg
